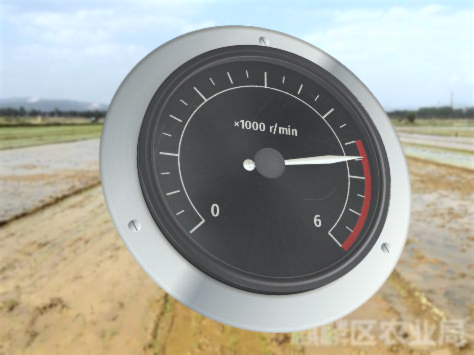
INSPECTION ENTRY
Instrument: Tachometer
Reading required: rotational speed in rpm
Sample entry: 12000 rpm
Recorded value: 4750 rpm
